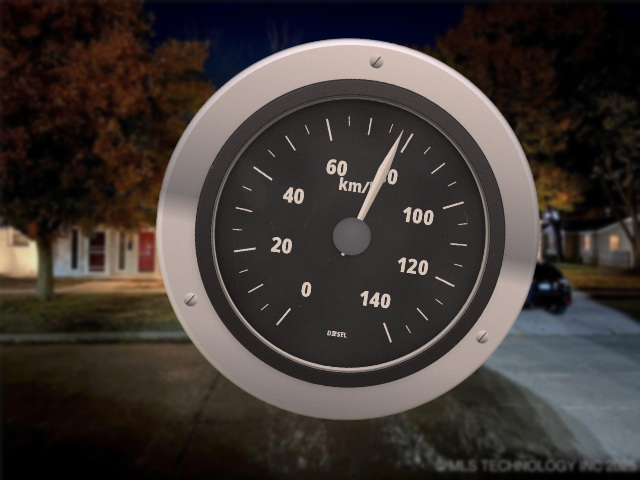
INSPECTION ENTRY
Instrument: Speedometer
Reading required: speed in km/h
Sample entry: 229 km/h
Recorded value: 77.5 km/h
